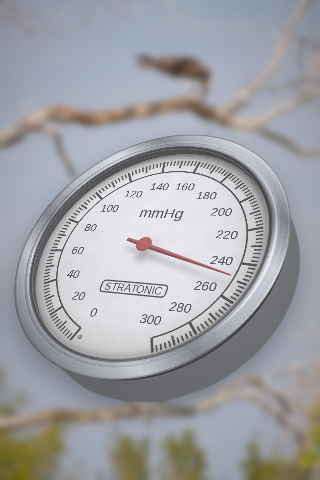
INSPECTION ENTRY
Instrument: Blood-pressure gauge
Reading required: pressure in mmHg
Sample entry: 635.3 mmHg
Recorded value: 250 mmHg
